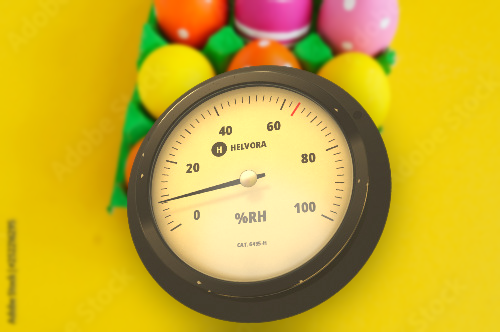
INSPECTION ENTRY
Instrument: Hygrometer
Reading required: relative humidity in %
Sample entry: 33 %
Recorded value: 8 %
